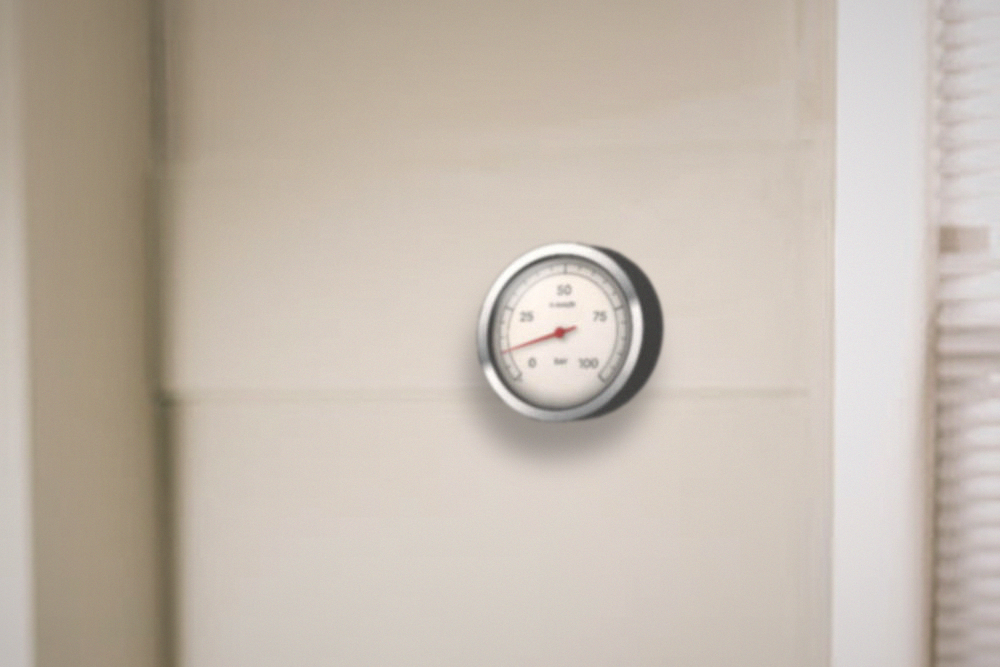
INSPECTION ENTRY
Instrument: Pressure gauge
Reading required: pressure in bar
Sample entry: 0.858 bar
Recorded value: 10 bar
